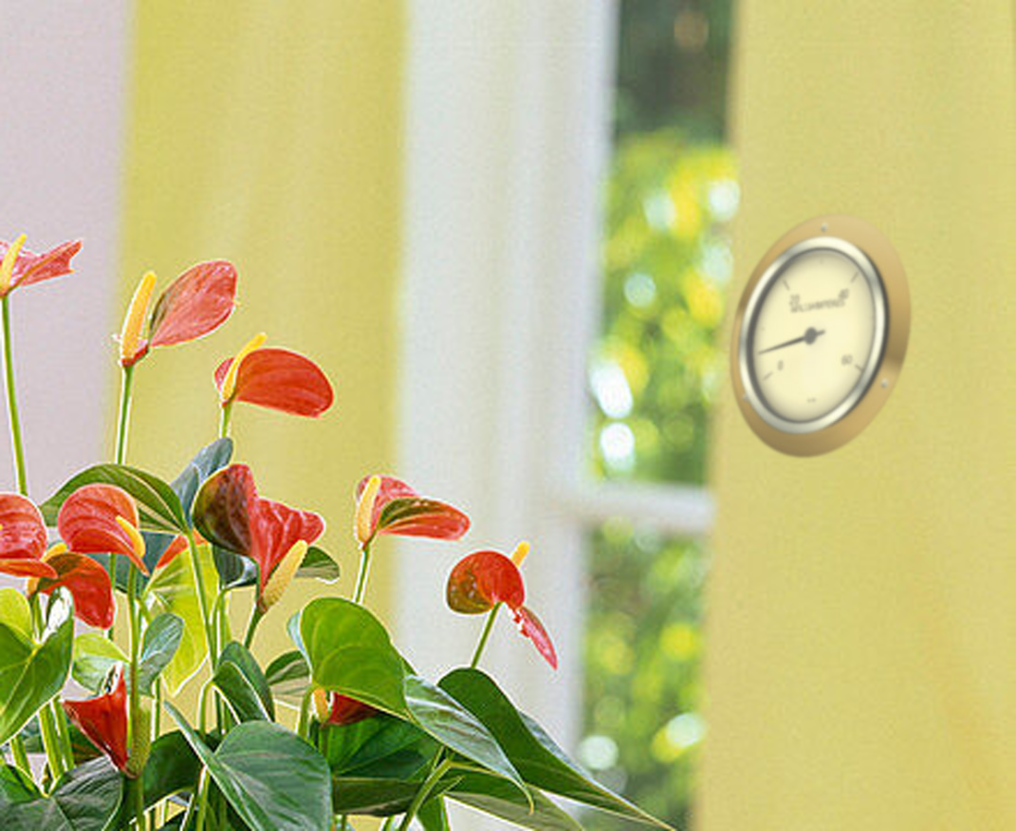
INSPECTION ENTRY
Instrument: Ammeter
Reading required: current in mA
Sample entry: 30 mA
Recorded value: 5 mA
